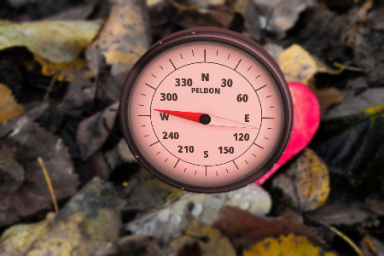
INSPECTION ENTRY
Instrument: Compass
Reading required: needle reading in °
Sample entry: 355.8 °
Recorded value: 280 °
